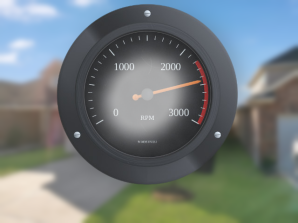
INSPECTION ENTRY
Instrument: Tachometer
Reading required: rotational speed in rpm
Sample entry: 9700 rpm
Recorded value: 2450 rpm
